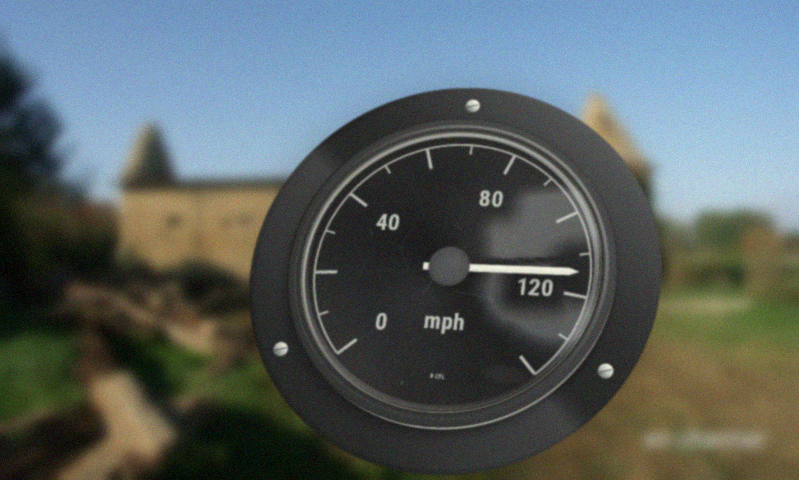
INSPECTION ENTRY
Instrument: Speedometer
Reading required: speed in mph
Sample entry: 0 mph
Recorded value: 115 mph
